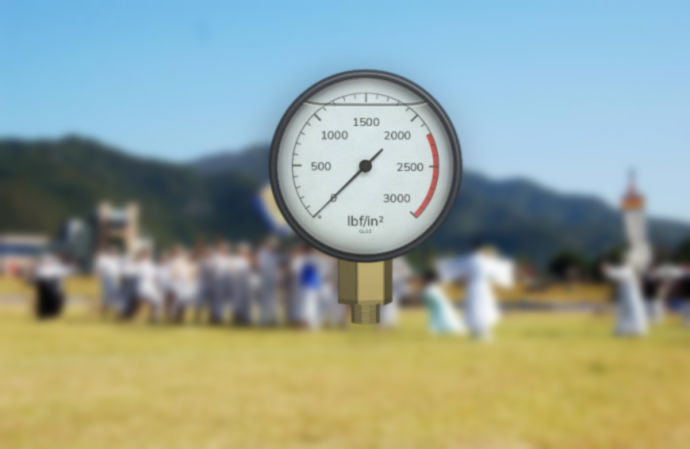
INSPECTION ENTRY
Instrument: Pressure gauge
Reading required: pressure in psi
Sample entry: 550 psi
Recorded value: 0 psi
